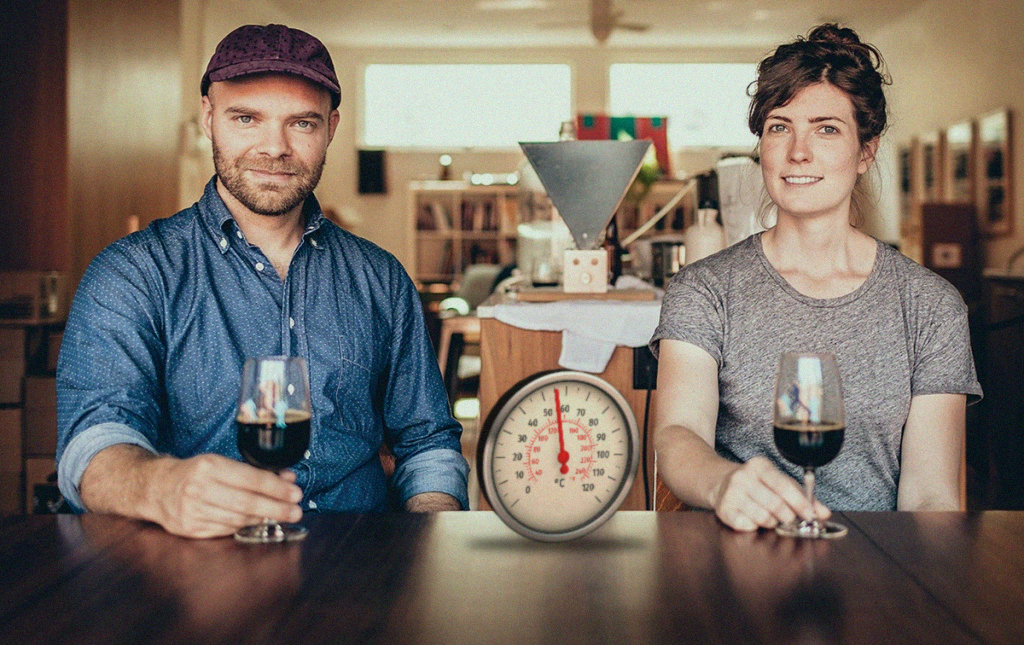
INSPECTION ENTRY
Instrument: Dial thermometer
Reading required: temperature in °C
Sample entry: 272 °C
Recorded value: 55 °C
